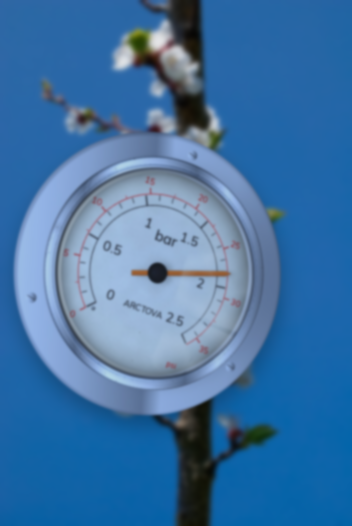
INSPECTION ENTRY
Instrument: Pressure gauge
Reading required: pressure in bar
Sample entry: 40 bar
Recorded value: 1.9 bar
